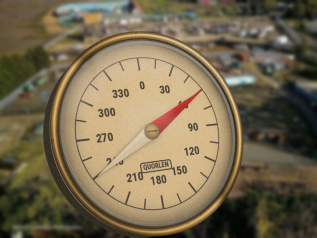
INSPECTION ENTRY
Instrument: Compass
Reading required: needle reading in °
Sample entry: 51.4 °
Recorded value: 60 °
